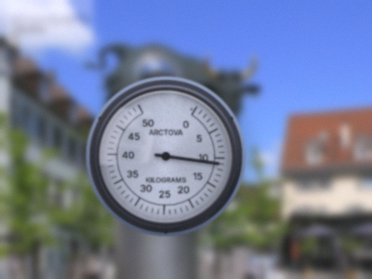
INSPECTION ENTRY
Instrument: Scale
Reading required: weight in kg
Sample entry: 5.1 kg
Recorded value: 11 kg
